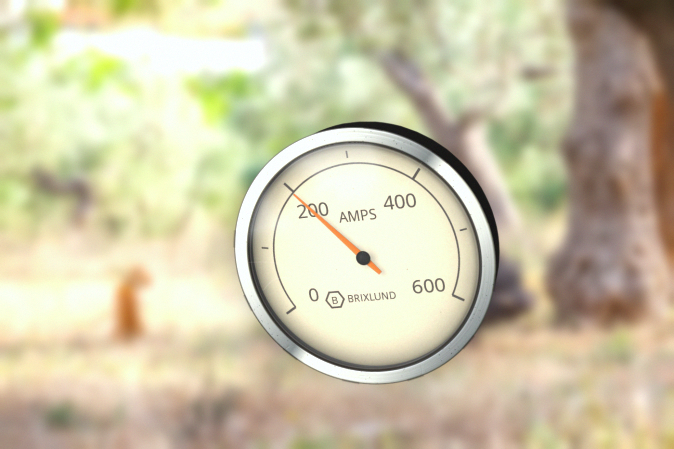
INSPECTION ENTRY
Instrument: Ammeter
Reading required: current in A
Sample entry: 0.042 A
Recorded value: 200 A
